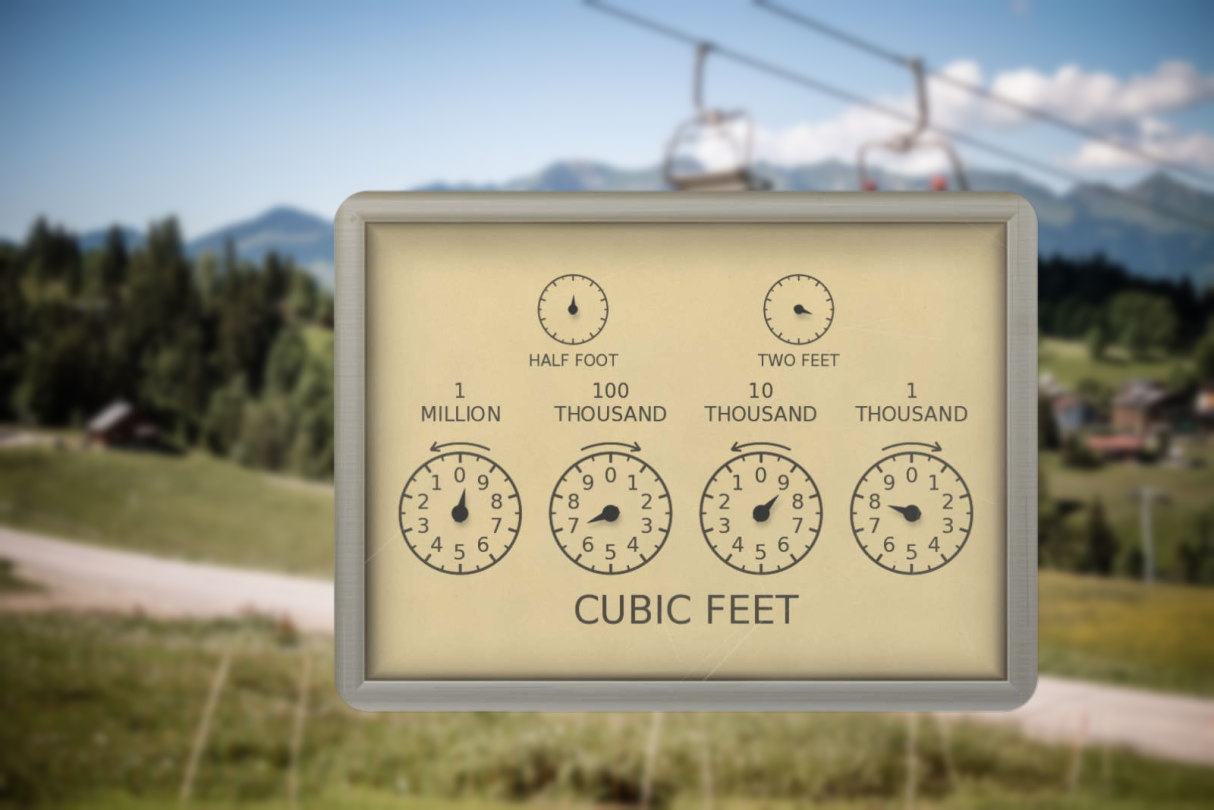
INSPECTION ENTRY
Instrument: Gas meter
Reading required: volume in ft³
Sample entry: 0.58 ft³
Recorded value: 968800 ft³
